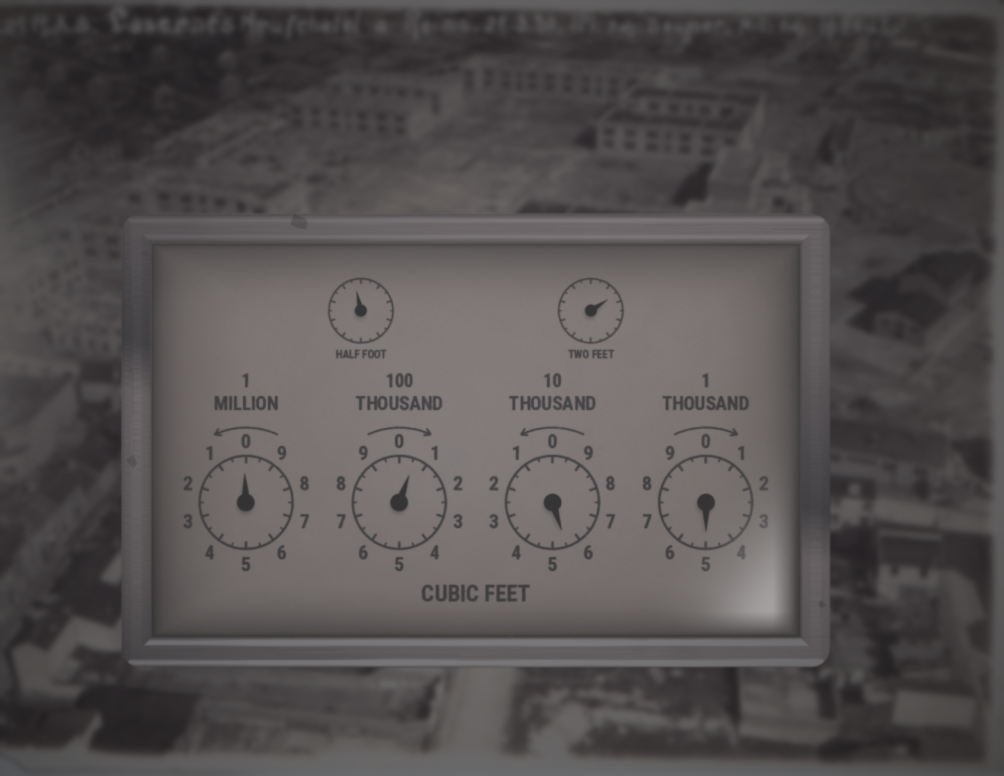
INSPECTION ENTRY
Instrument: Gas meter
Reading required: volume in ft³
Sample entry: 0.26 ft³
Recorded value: 5500 ft³
